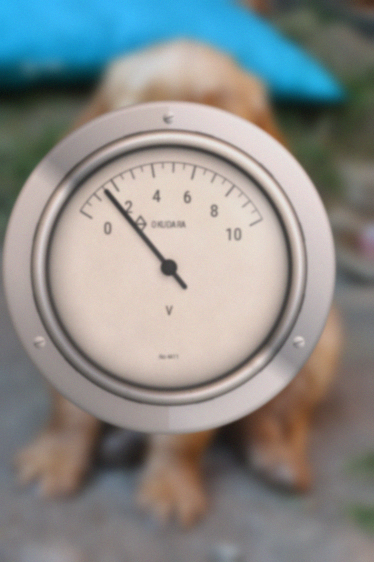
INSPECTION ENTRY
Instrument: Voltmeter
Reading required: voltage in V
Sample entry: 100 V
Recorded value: 1.5 V
